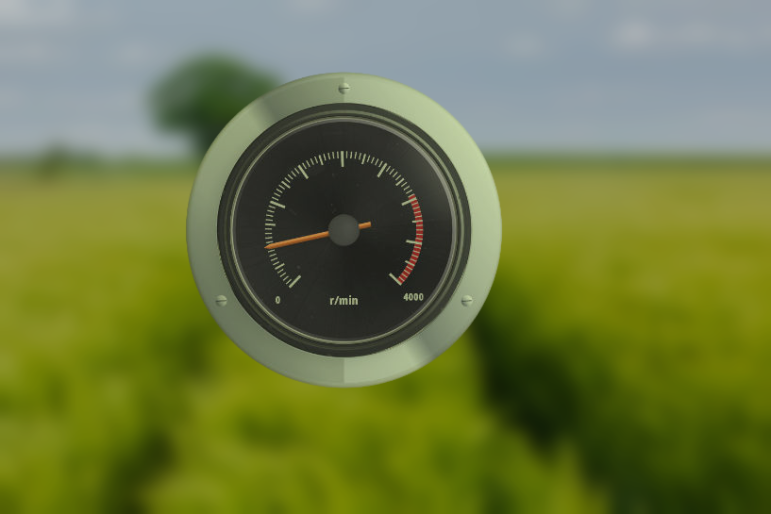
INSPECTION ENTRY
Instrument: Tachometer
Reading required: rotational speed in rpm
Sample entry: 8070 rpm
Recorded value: 500 rpm
